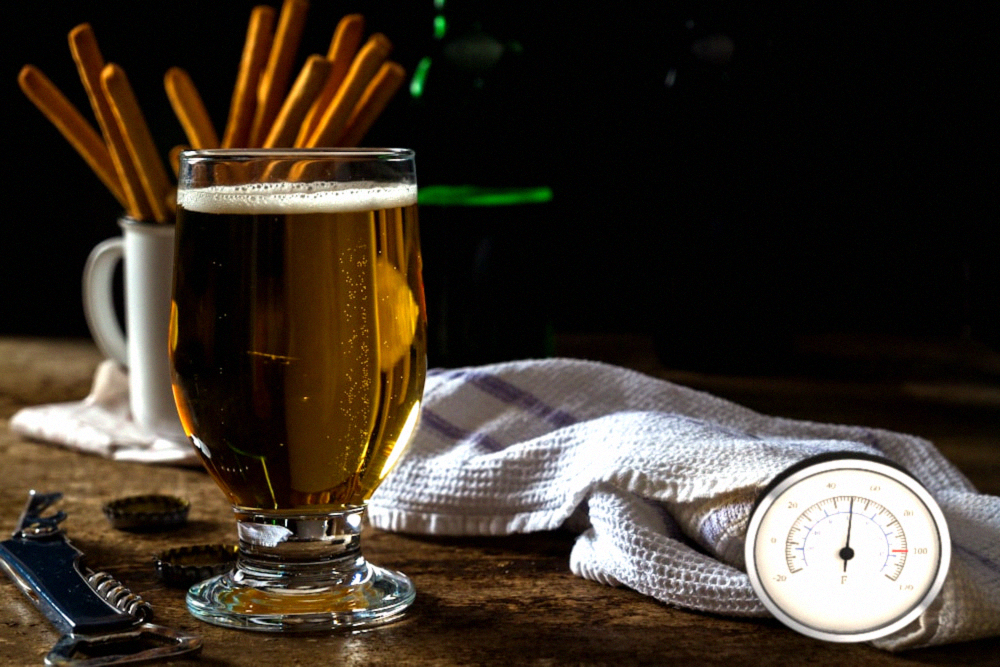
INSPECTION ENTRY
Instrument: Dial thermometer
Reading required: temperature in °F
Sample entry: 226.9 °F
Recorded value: 50 °F
